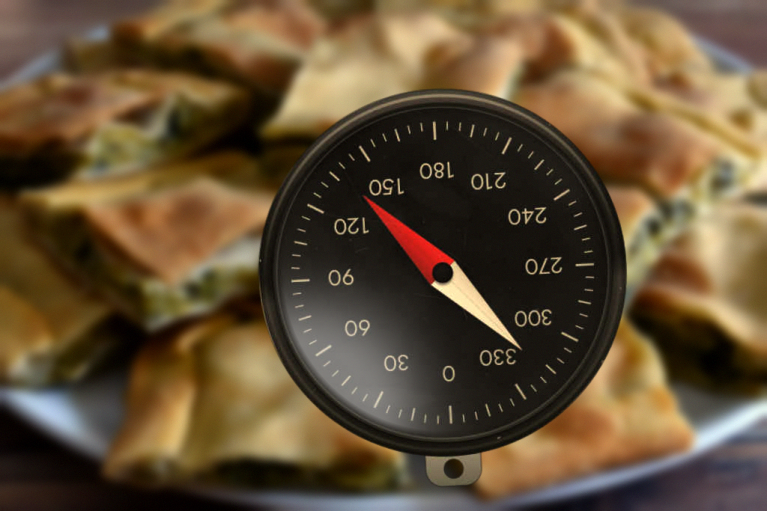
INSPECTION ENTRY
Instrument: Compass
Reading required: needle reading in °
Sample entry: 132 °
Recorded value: 137.5 °
